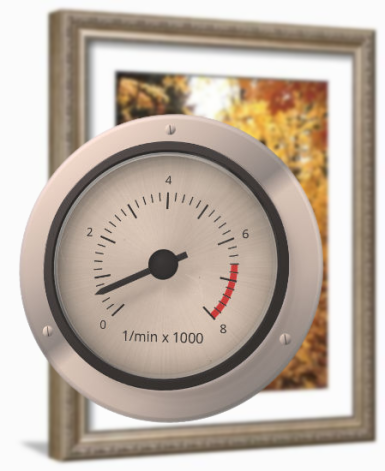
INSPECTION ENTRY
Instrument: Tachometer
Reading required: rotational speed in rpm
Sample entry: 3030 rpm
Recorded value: 600 rpm
